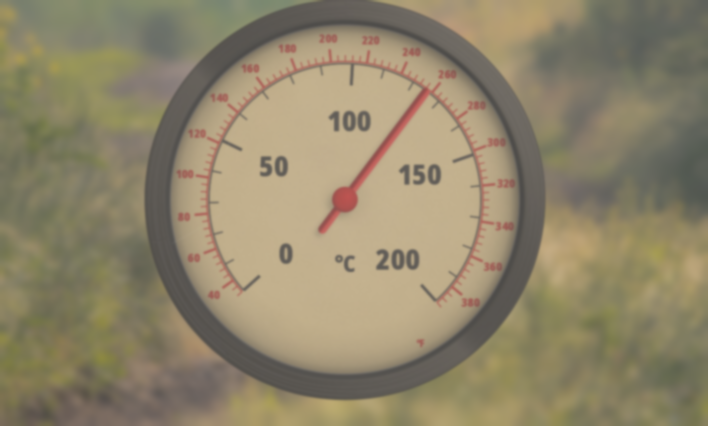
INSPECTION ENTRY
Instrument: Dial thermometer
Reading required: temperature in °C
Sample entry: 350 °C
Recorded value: 125 °C
